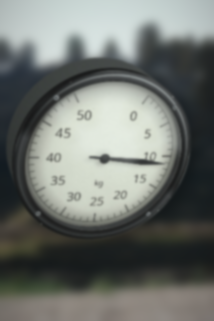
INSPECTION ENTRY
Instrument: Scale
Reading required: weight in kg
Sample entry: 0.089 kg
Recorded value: 11 kg
